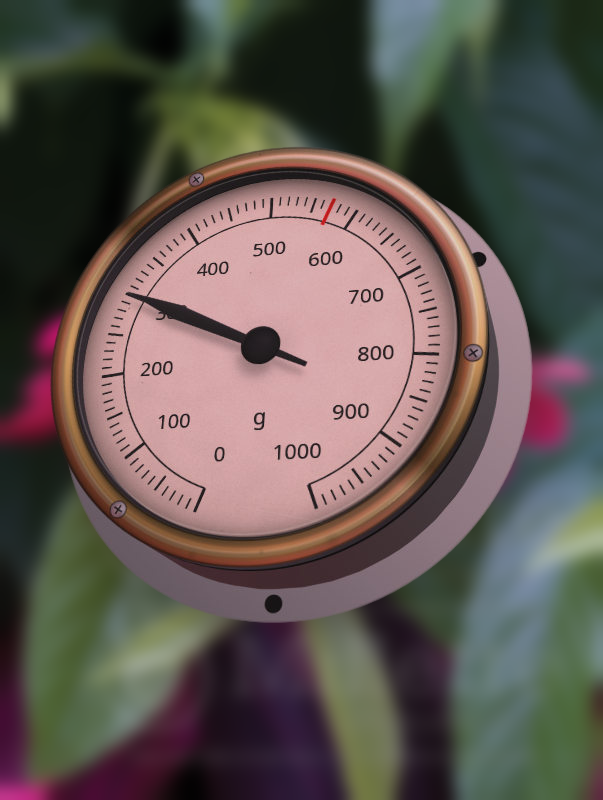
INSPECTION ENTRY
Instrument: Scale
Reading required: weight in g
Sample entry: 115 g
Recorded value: 300 g
